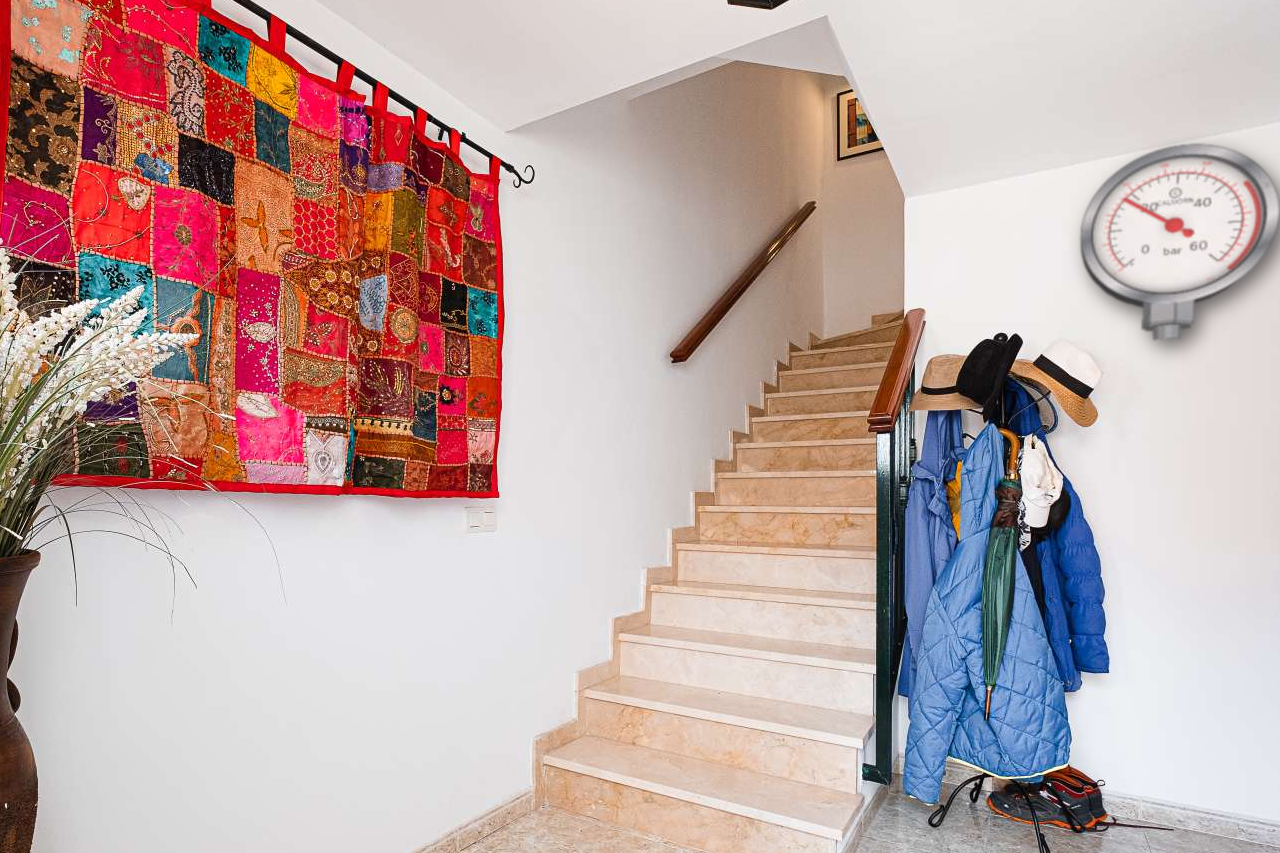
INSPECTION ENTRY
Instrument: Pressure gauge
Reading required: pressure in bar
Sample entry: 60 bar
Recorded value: 18 bar
